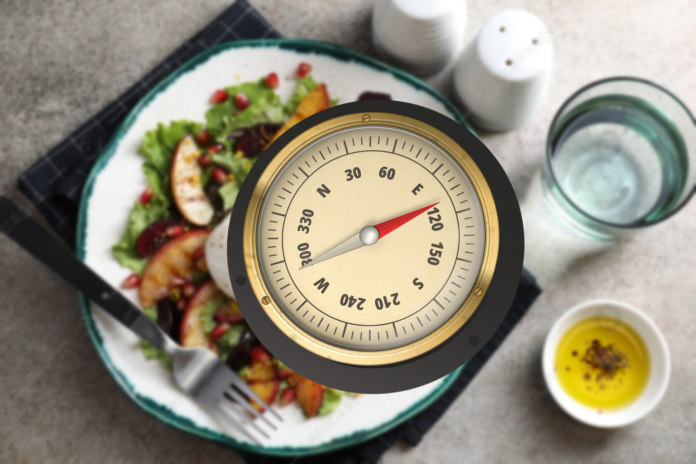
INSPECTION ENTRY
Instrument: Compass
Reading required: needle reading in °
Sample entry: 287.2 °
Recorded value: 110 °
